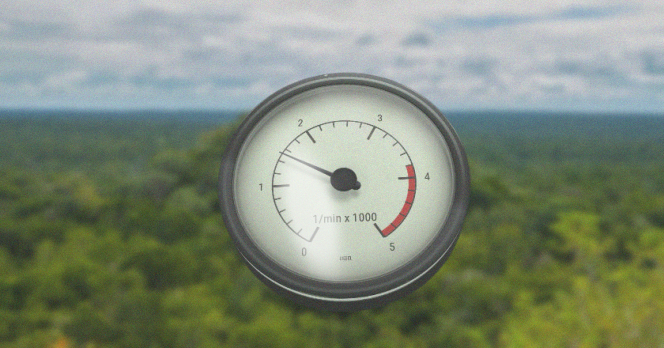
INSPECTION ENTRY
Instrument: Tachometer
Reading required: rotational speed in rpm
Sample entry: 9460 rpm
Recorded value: 1500 rpm
